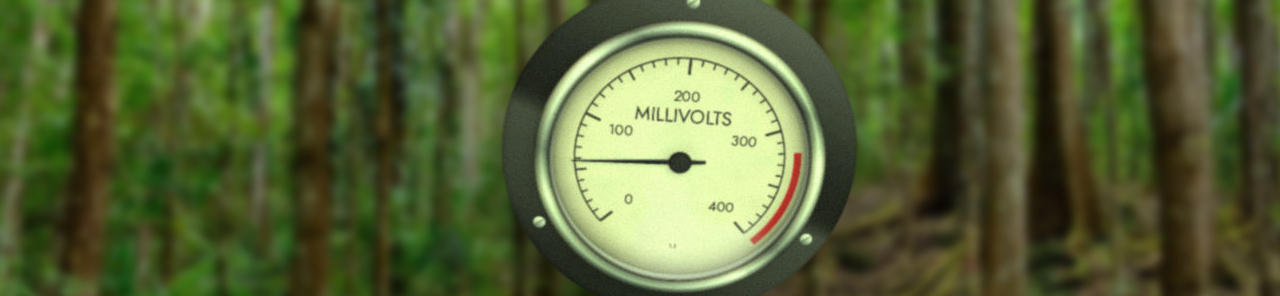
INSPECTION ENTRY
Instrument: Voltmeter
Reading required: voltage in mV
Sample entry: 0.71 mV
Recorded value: 60 mV
